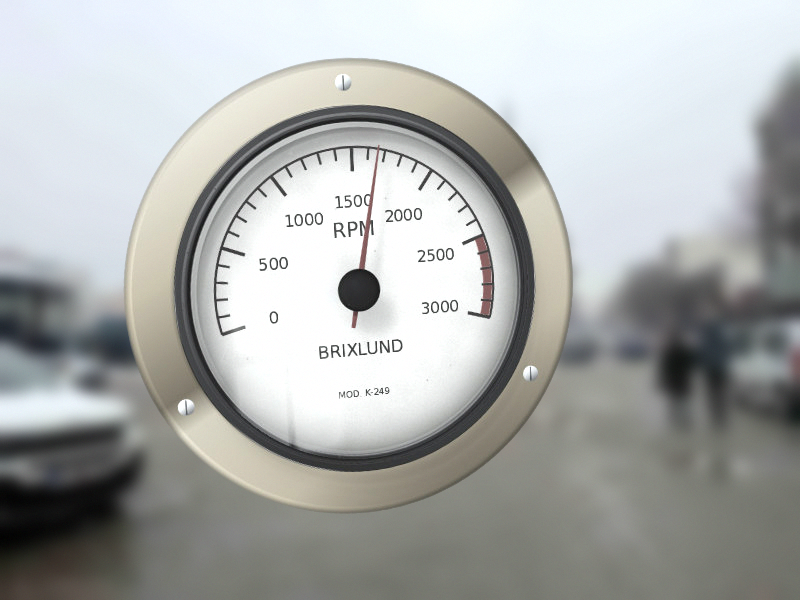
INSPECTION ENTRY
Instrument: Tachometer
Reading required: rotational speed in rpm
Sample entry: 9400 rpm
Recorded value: 1650 rpm
